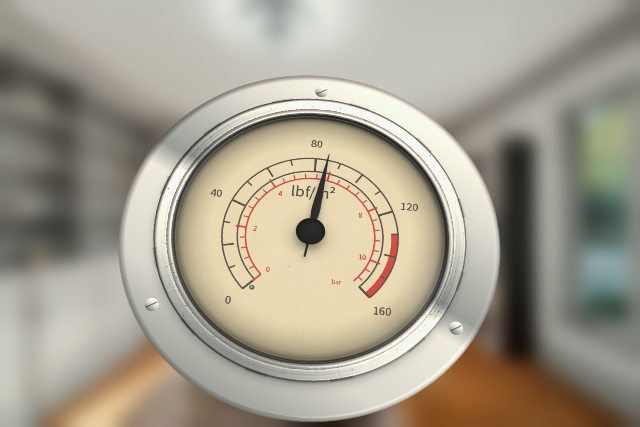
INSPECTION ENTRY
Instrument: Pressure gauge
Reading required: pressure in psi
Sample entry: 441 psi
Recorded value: 85 psi
